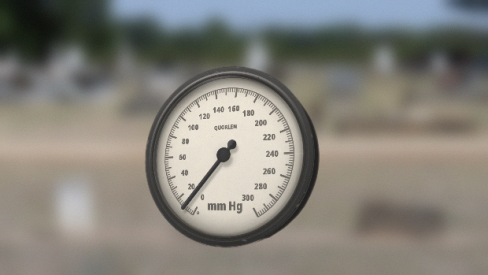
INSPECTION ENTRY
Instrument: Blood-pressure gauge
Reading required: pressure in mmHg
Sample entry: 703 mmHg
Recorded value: 10 mmHg
